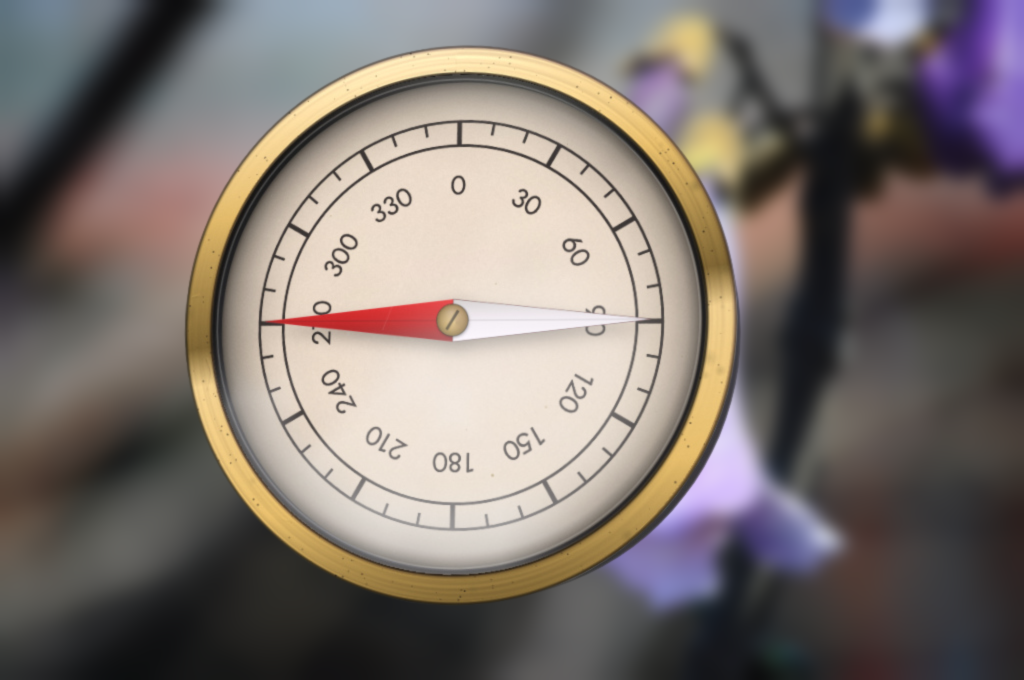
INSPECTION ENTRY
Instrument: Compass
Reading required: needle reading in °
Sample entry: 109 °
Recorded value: 270 °
